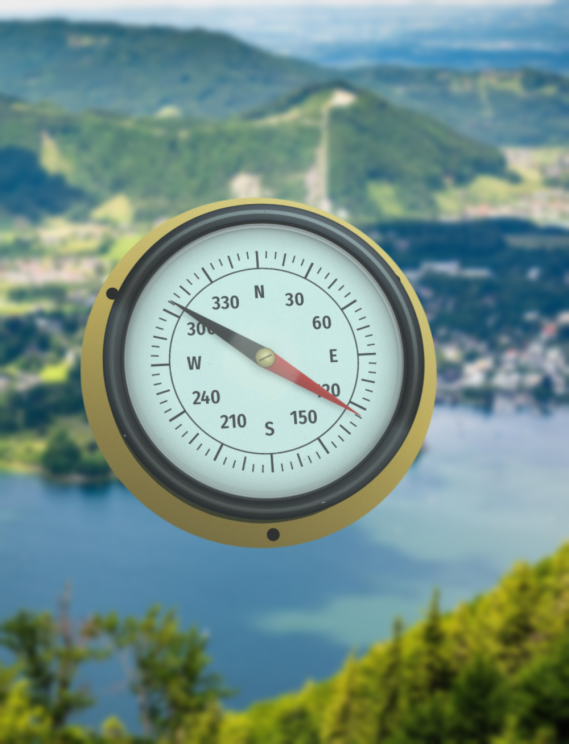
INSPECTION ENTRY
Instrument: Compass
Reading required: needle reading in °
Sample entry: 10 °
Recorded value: 125 °
